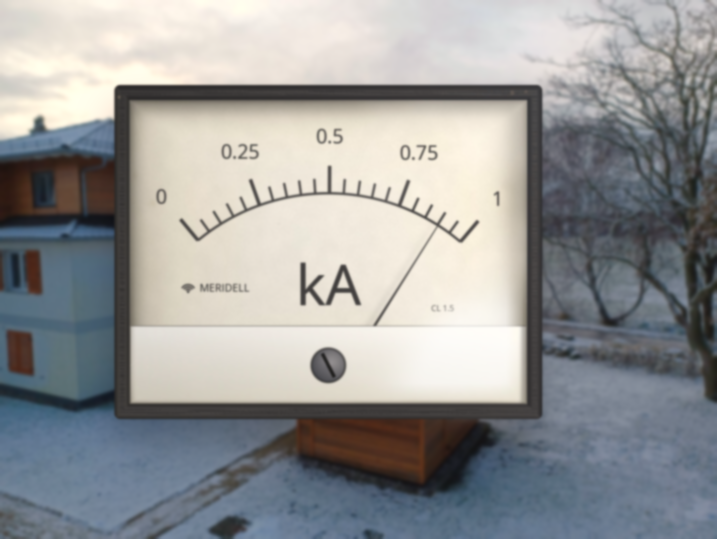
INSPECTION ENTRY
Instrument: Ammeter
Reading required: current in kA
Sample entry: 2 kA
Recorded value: 0.9 kA
